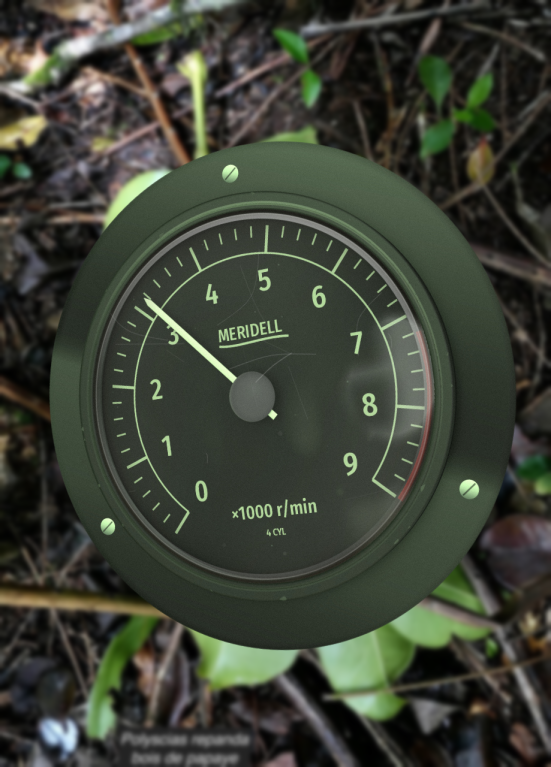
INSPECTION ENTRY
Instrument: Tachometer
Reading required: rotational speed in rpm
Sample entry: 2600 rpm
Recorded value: 3200 rpm
